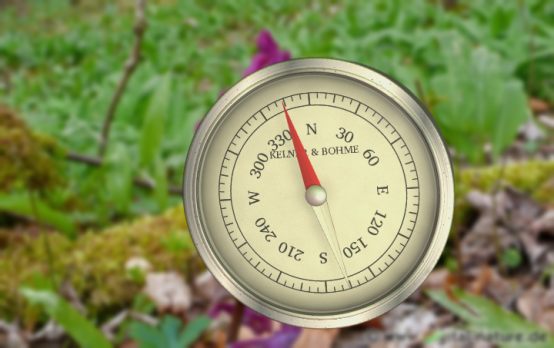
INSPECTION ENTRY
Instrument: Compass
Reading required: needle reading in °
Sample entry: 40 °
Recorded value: 345 °
